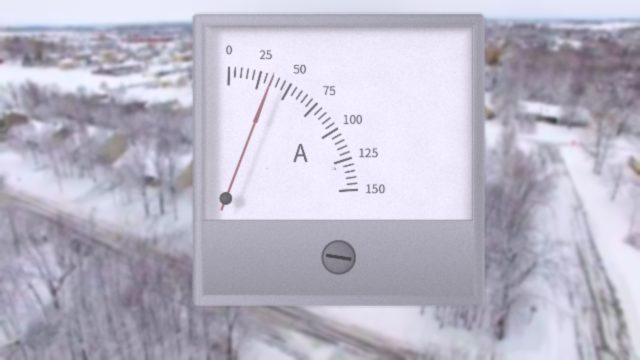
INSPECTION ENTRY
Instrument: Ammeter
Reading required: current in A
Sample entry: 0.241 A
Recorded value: 35 A
